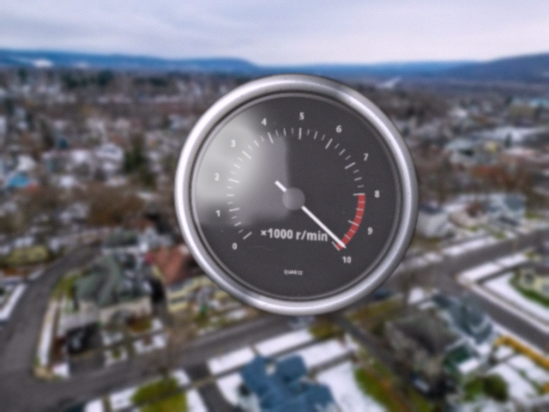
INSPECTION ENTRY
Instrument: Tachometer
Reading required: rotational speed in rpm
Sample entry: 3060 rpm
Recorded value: 9750 rpm
